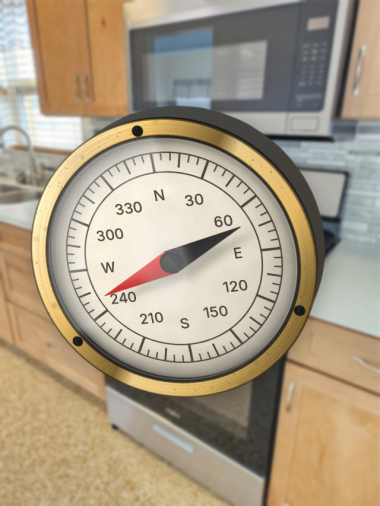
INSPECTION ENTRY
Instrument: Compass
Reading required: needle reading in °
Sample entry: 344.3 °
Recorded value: 250 °
